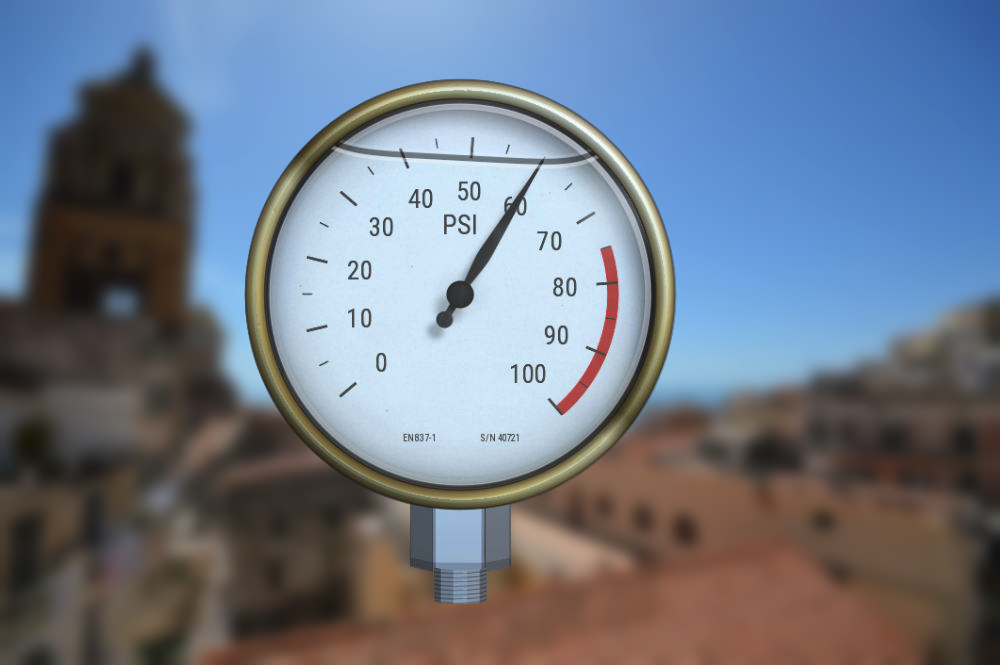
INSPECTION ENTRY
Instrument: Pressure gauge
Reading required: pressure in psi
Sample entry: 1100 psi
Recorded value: 60 psi
